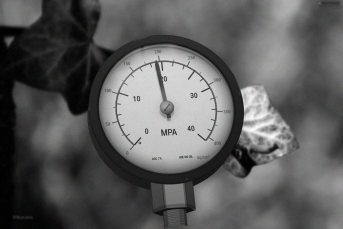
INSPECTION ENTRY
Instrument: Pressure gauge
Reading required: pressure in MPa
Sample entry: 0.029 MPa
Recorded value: 19 MPa
